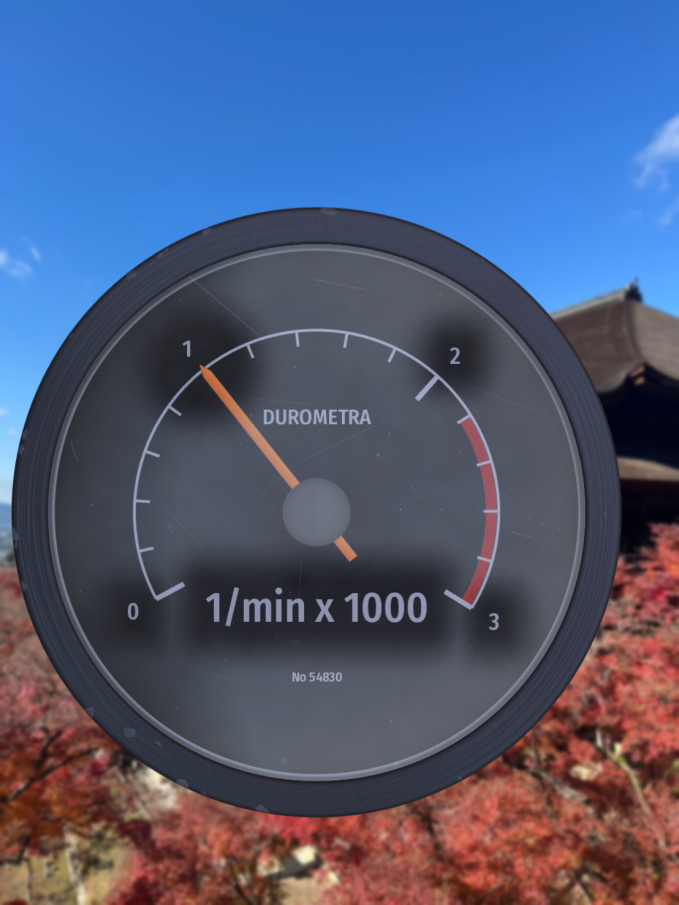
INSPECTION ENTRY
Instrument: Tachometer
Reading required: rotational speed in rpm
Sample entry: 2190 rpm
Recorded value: 1000 rpm
